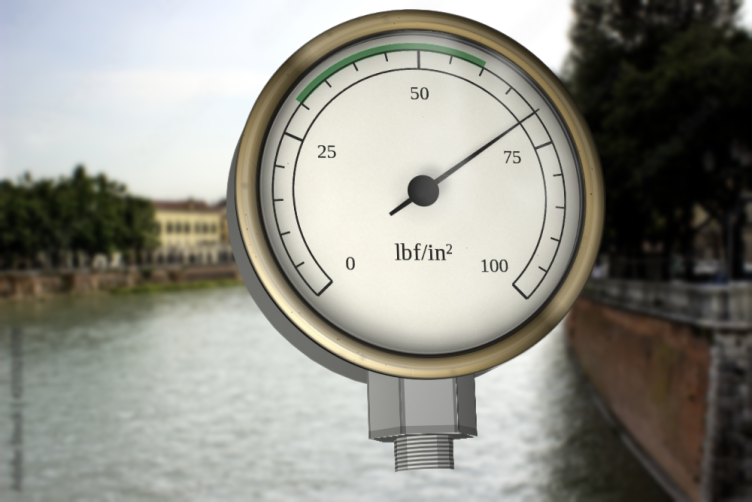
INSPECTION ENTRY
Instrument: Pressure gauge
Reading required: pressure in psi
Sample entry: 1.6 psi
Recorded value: 70 psi
